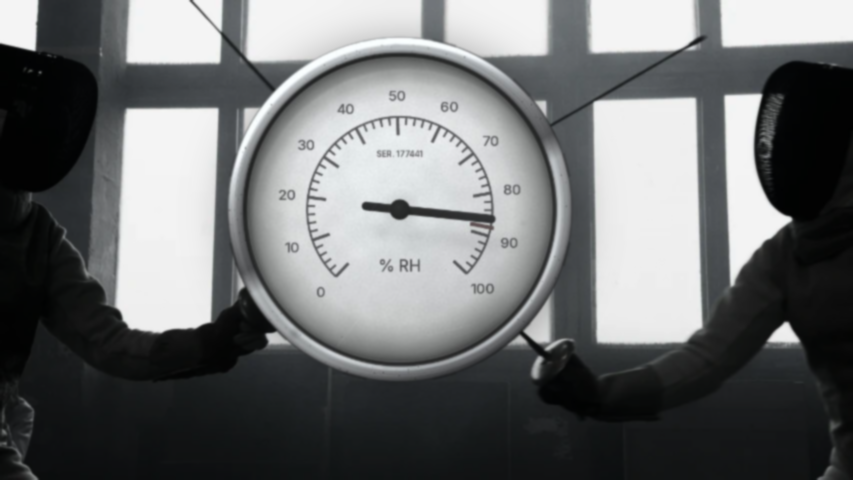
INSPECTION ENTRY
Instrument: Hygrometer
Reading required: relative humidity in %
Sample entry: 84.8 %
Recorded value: 86 %
